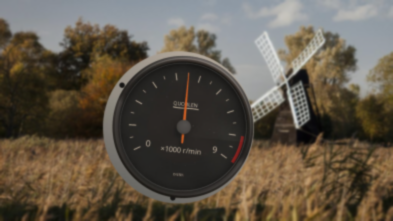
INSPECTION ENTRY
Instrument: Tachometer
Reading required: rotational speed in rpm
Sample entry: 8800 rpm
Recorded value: 4500 rpm
